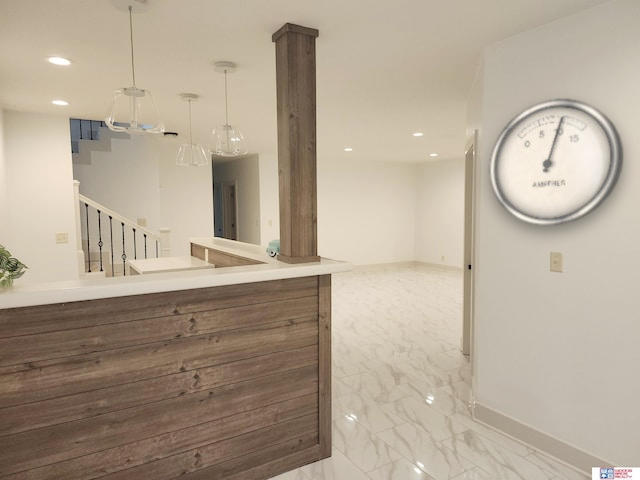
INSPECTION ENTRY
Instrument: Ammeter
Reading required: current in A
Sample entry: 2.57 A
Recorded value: 10 A
